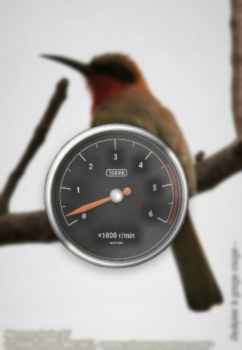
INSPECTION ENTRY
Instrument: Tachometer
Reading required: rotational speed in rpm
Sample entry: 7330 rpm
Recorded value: 250 rpm
